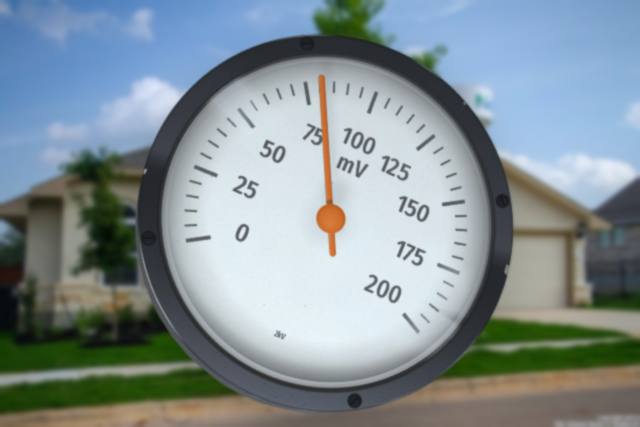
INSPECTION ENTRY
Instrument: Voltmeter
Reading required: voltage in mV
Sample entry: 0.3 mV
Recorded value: 80 mV
